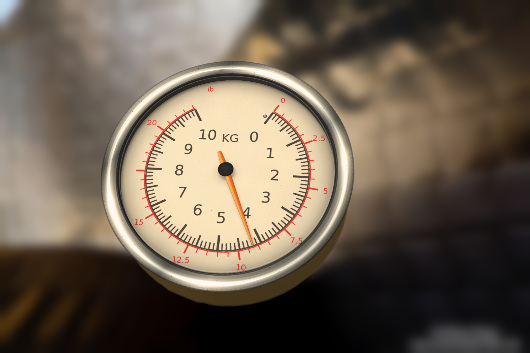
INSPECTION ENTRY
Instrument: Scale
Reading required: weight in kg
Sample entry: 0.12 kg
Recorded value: 4.2 kg
